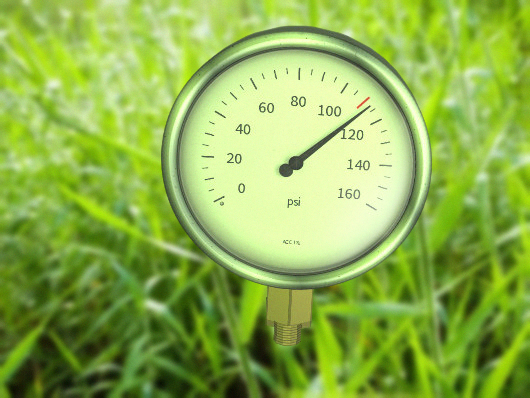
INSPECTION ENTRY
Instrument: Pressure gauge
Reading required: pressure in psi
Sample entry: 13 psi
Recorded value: 112.5 psi
